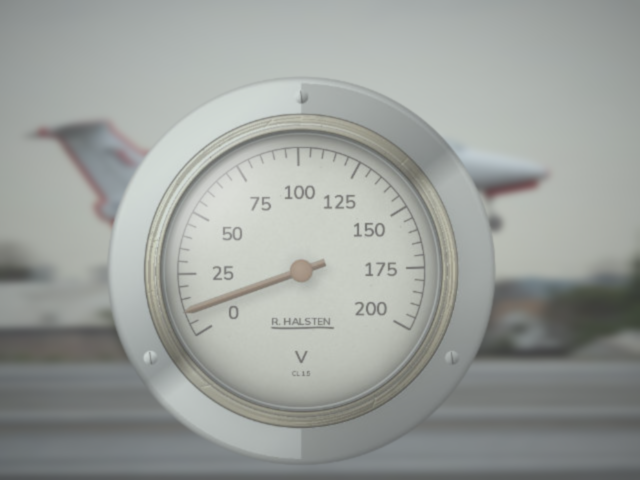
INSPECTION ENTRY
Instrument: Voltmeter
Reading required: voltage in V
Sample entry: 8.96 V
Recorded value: 10 V
